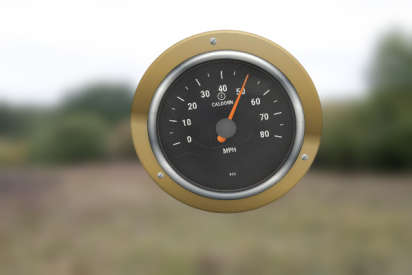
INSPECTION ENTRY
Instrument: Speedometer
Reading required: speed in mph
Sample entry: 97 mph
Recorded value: 50 mph
